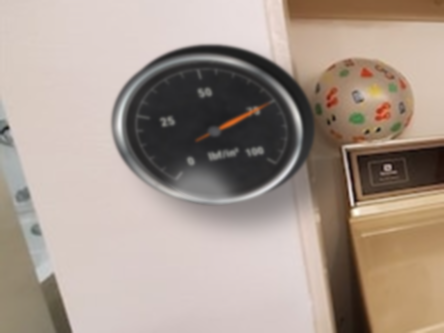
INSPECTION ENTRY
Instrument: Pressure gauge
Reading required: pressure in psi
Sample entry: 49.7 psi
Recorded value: 75 psi
